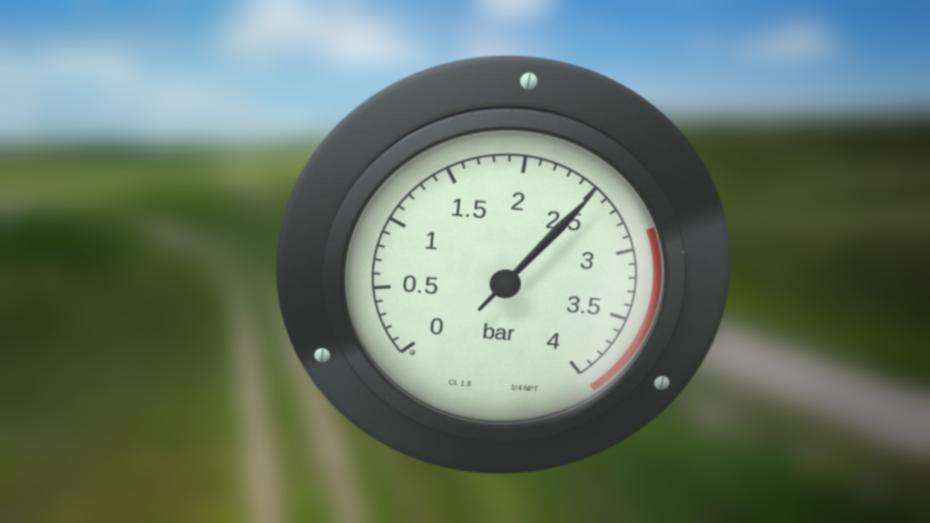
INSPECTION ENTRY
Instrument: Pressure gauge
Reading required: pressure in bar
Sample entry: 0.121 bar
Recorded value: 2.5 bar
